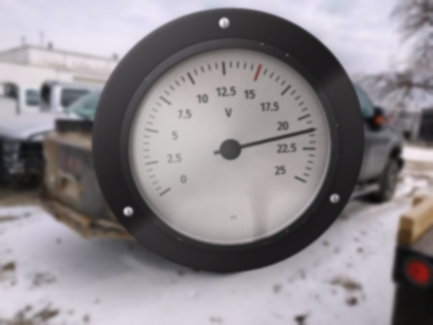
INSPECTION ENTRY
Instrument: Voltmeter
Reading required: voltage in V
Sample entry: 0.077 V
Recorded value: 21 V
